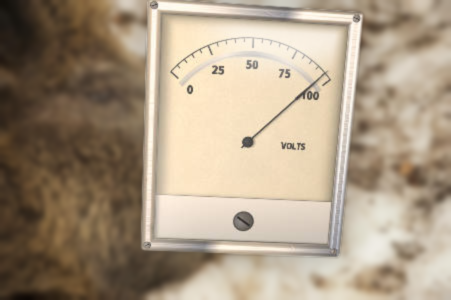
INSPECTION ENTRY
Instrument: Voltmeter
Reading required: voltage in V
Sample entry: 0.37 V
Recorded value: 95 V
